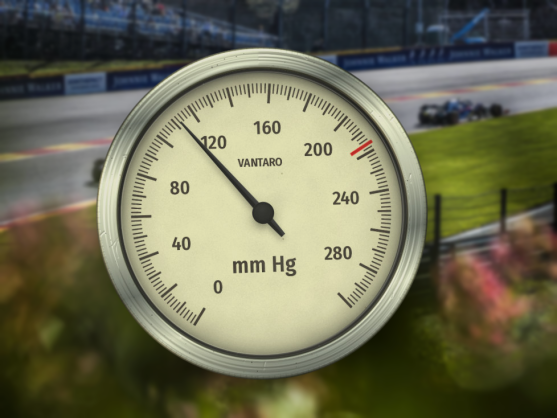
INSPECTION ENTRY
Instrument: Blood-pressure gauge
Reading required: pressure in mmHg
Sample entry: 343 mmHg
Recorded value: 112 mmHg
